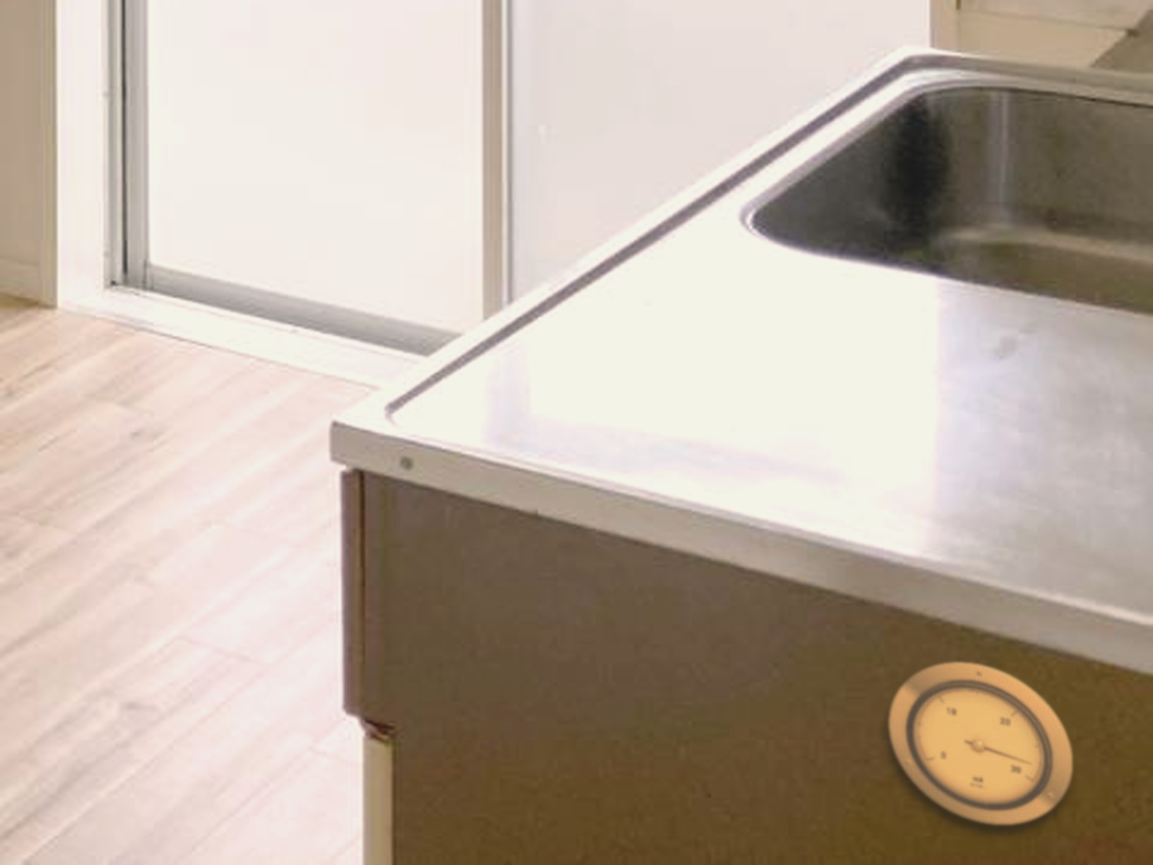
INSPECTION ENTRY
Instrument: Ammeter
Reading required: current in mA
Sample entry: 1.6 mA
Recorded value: 27.5 mA
